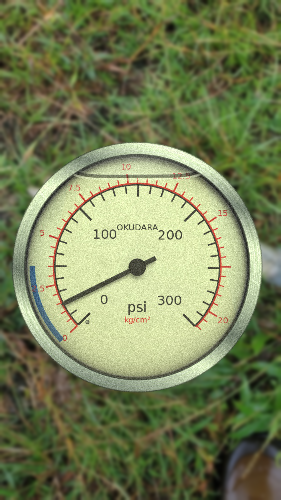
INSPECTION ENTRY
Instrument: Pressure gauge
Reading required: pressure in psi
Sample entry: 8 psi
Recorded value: 20 psi
